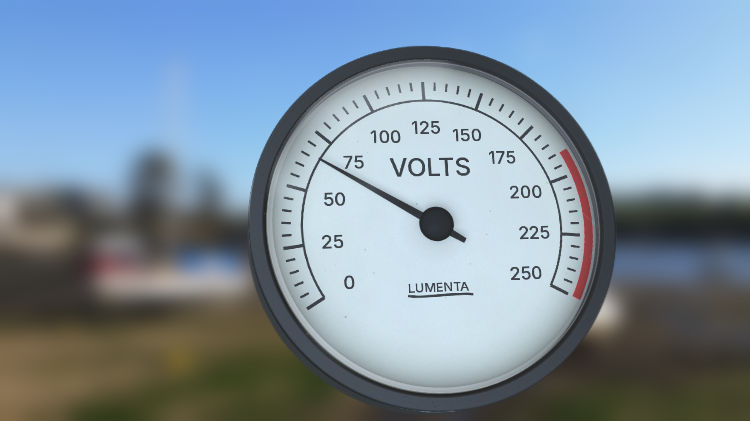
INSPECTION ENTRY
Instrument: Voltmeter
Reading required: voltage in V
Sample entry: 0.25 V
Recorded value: 65 V
